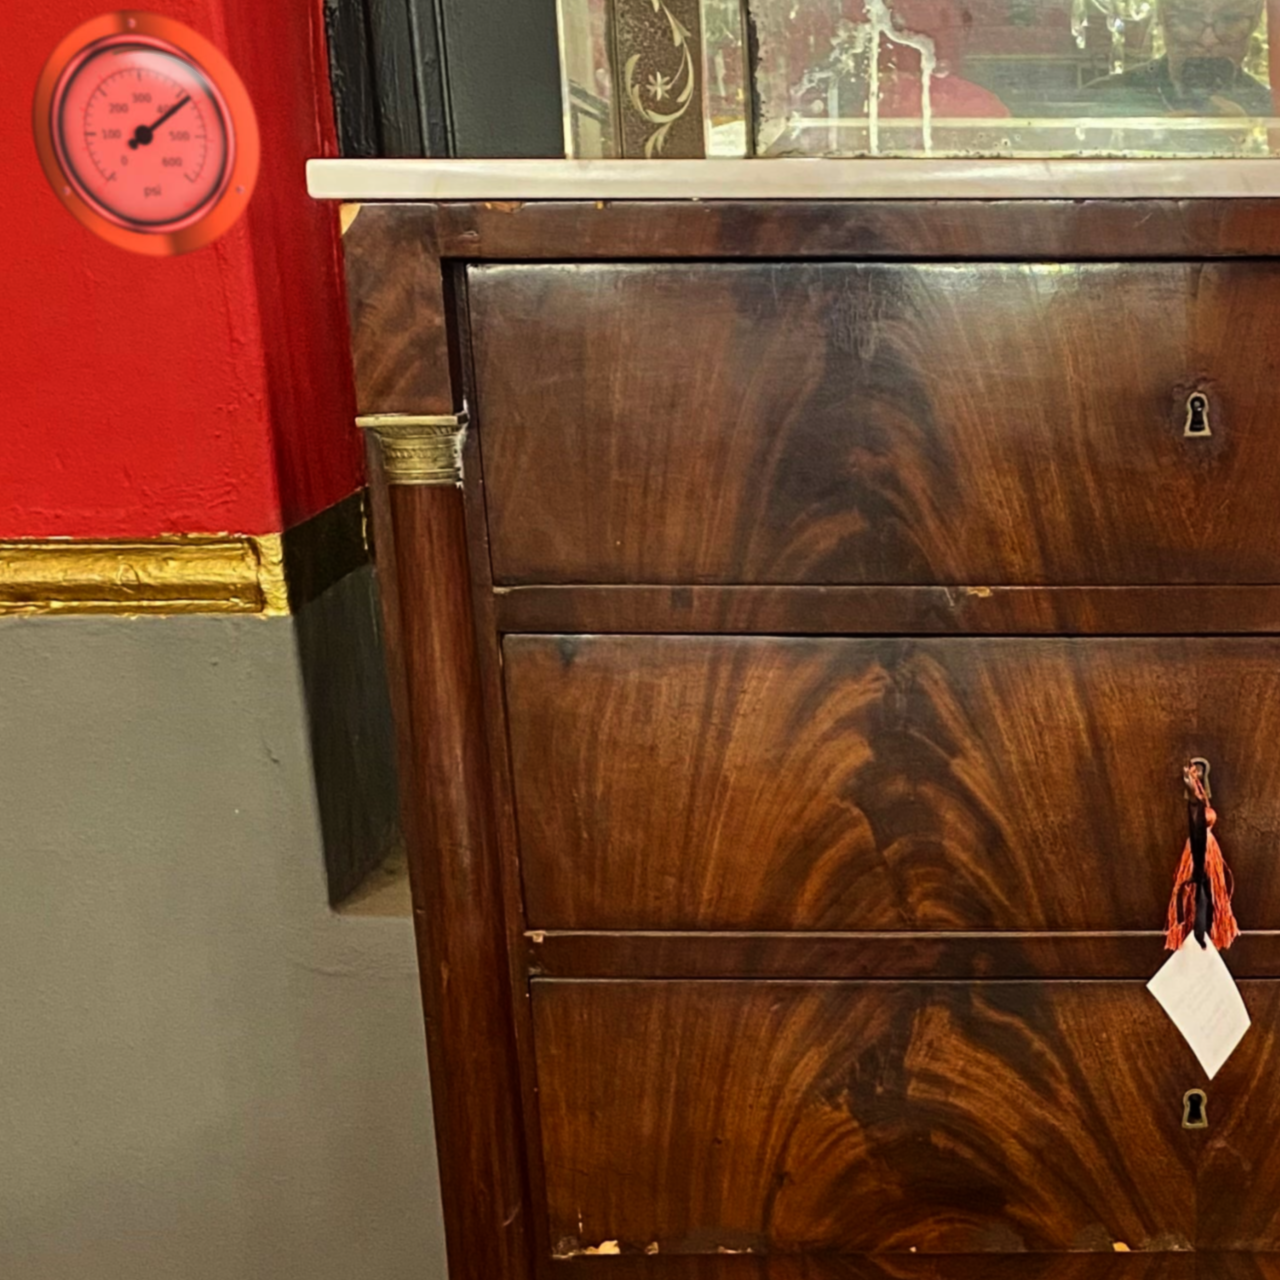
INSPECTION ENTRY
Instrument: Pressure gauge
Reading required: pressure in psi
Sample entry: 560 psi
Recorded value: 420 psi
